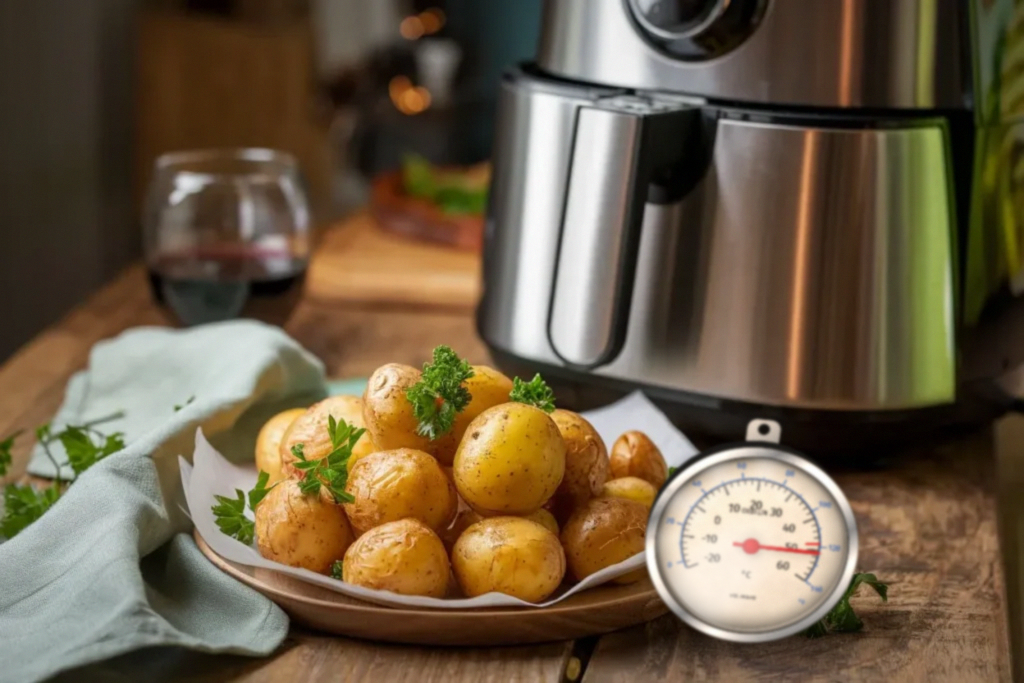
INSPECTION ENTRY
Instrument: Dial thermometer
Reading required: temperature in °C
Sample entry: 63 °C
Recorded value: 50 °C
